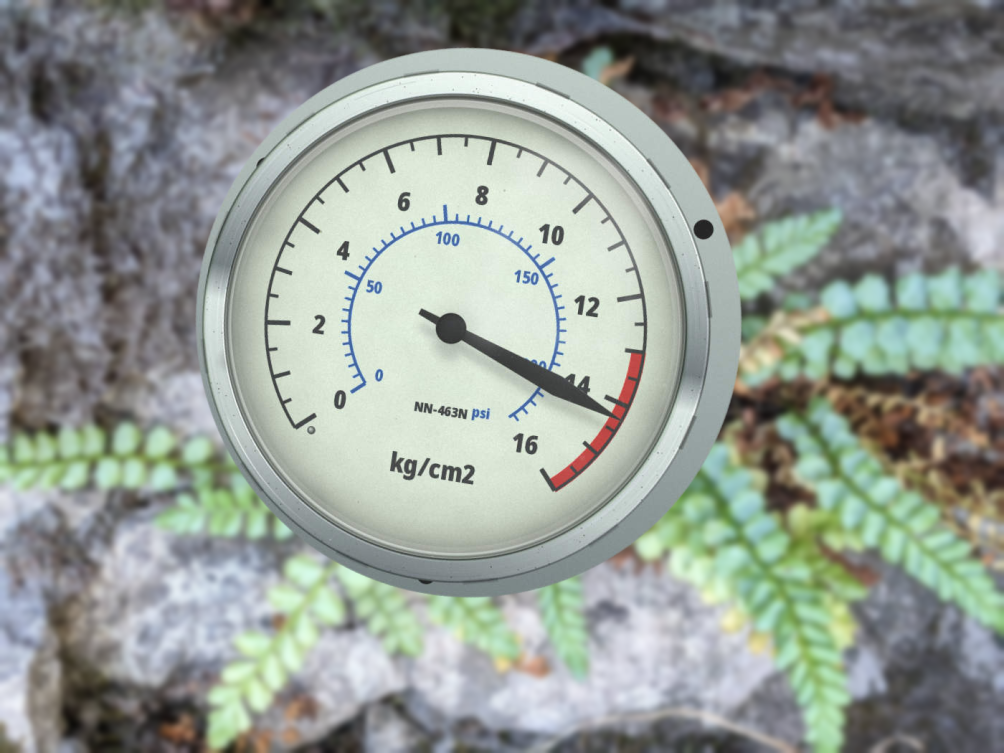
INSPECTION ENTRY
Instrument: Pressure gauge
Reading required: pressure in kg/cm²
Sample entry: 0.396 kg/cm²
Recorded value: 14.25 kg/cm²
